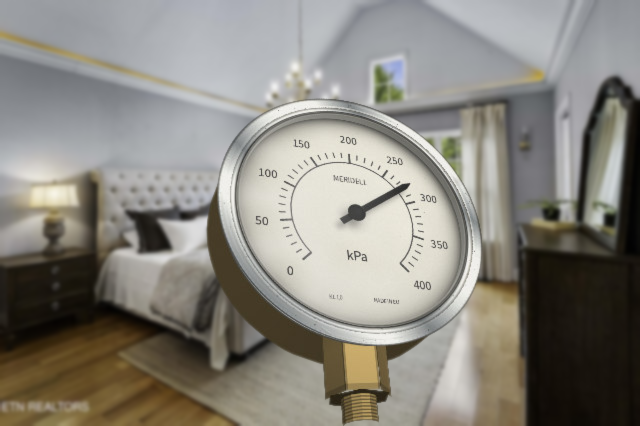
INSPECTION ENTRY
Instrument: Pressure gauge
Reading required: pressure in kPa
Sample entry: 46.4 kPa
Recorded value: 280 kPa
